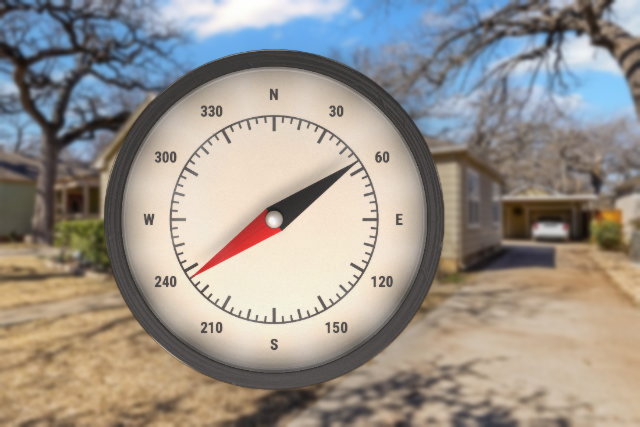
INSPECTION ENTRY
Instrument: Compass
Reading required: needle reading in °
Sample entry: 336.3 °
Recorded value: 235 °
